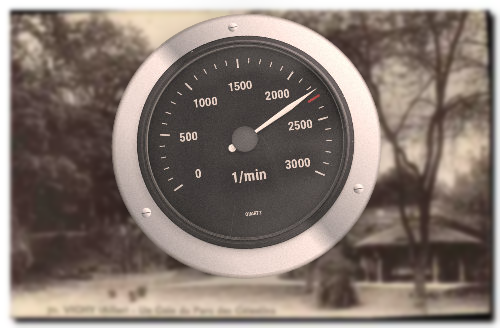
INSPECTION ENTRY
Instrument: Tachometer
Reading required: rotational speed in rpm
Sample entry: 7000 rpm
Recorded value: 2250 rpm
